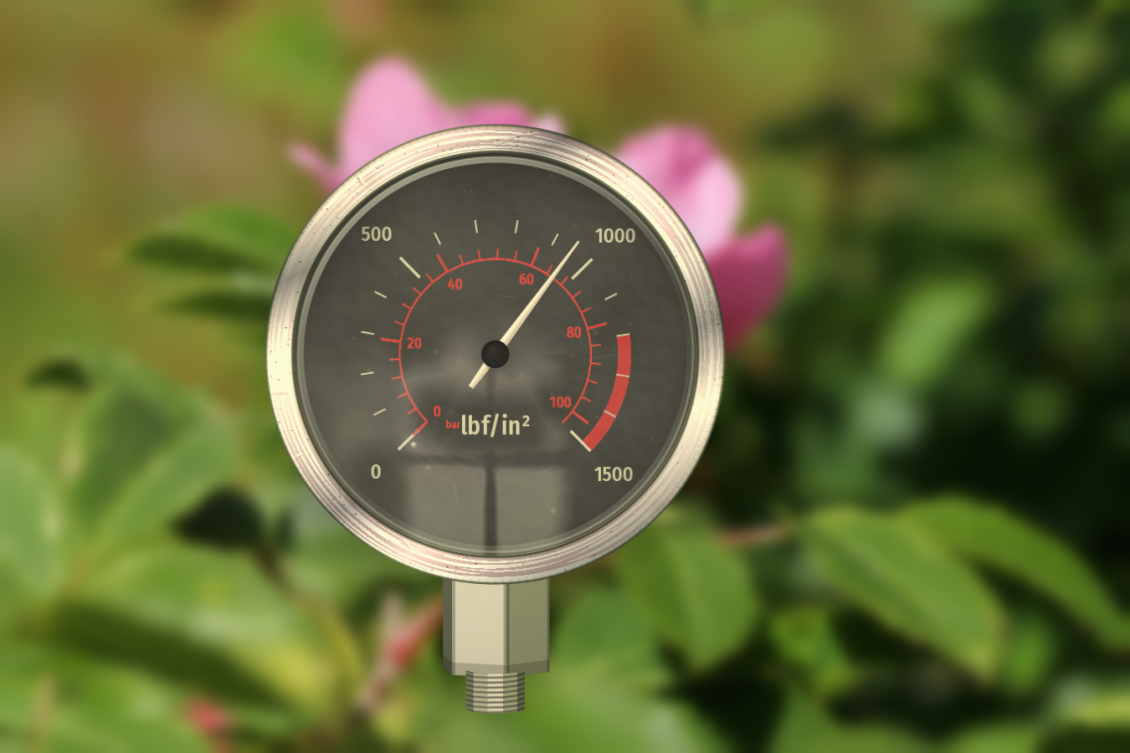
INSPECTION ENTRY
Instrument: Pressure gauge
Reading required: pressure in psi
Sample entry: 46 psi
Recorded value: 950 psi
